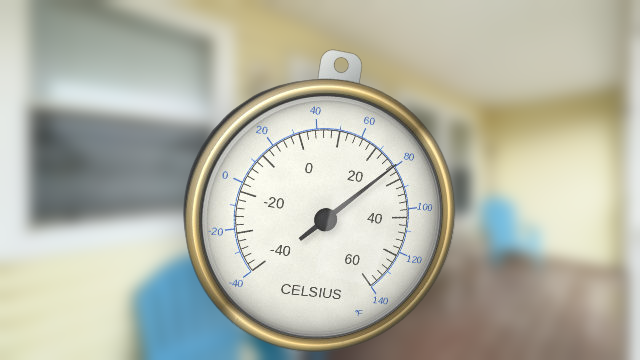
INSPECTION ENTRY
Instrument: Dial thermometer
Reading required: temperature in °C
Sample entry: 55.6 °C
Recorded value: 26 °C
